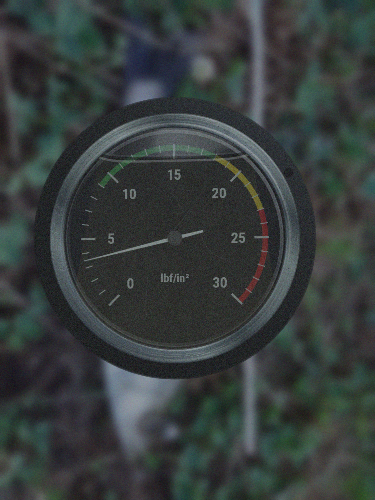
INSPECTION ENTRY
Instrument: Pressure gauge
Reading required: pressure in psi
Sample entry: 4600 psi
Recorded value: 3.5 psi
